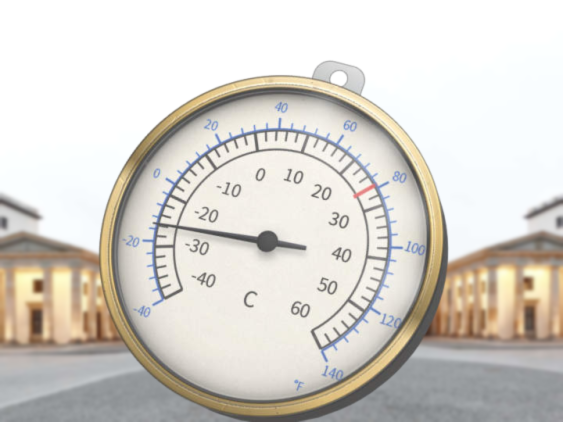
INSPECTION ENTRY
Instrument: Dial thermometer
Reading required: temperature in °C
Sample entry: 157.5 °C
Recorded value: -26 °C
